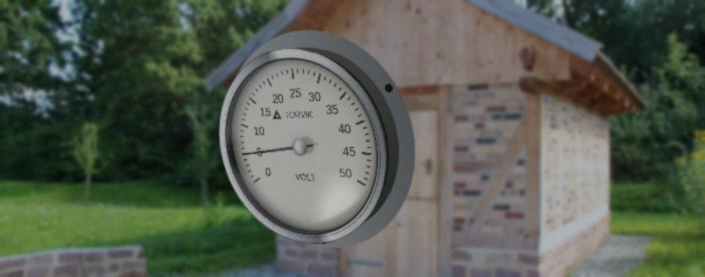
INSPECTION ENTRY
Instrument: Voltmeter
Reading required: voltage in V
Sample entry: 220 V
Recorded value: 5 V
